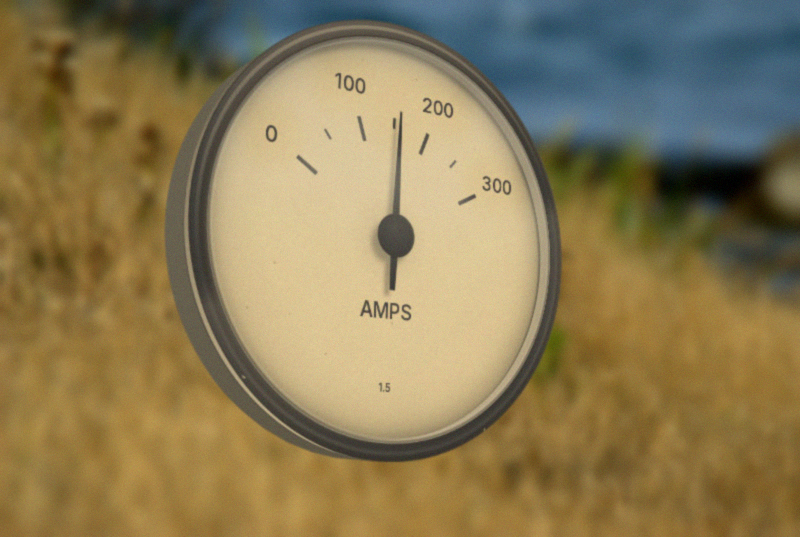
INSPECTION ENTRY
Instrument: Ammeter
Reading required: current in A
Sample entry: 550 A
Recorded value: 150 A
